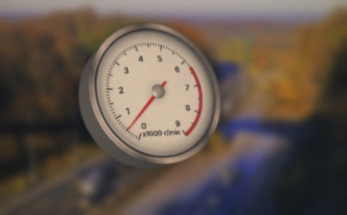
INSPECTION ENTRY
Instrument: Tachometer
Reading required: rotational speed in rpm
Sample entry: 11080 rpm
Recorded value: 500 rpm
